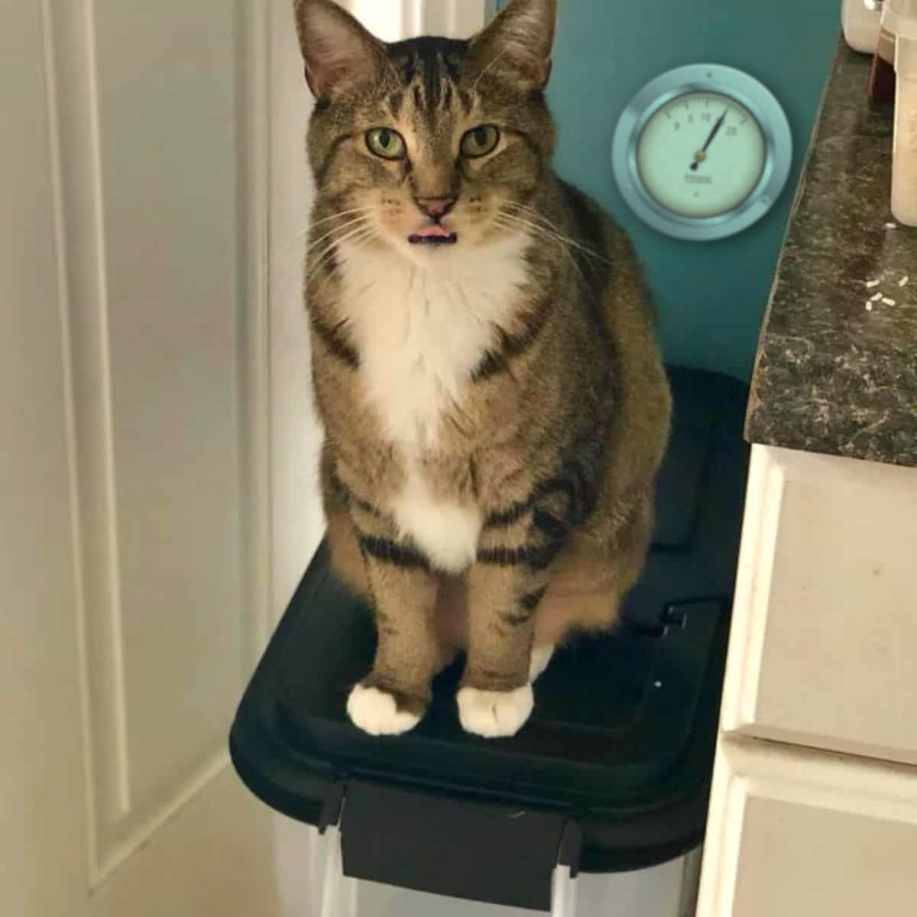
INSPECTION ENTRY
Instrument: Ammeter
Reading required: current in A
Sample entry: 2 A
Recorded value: 15 A
